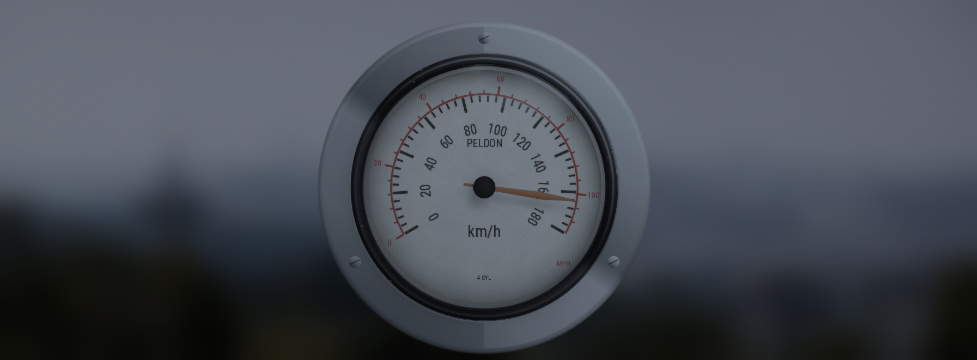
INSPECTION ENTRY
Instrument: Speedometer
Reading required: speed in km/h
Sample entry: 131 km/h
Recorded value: 164 km/h
